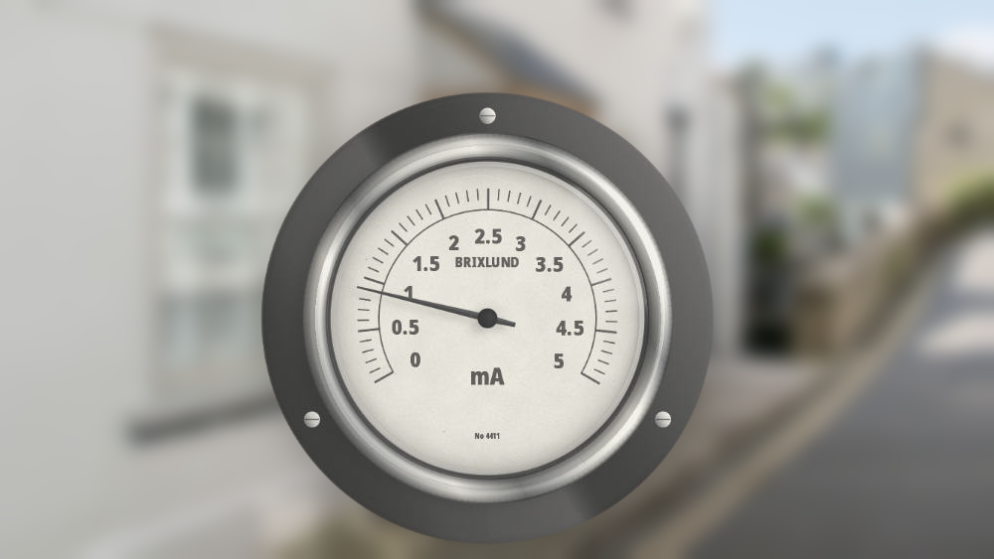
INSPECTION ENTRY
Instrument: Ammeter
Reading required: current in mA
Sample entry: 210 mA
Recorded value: 0.9 mA
